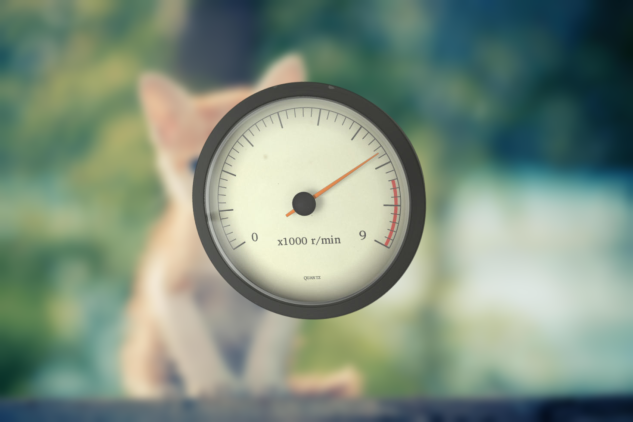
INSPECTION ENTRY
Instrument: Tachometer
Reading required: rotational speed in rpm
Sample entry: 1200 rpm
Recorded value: 6700 rpm
